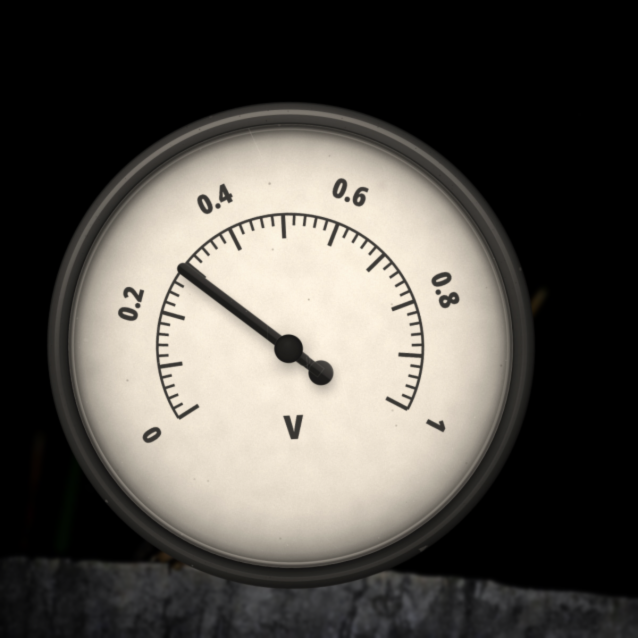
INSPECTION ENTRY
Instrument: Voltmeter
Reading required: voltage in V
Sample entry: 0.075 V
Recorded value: 0.29 V
